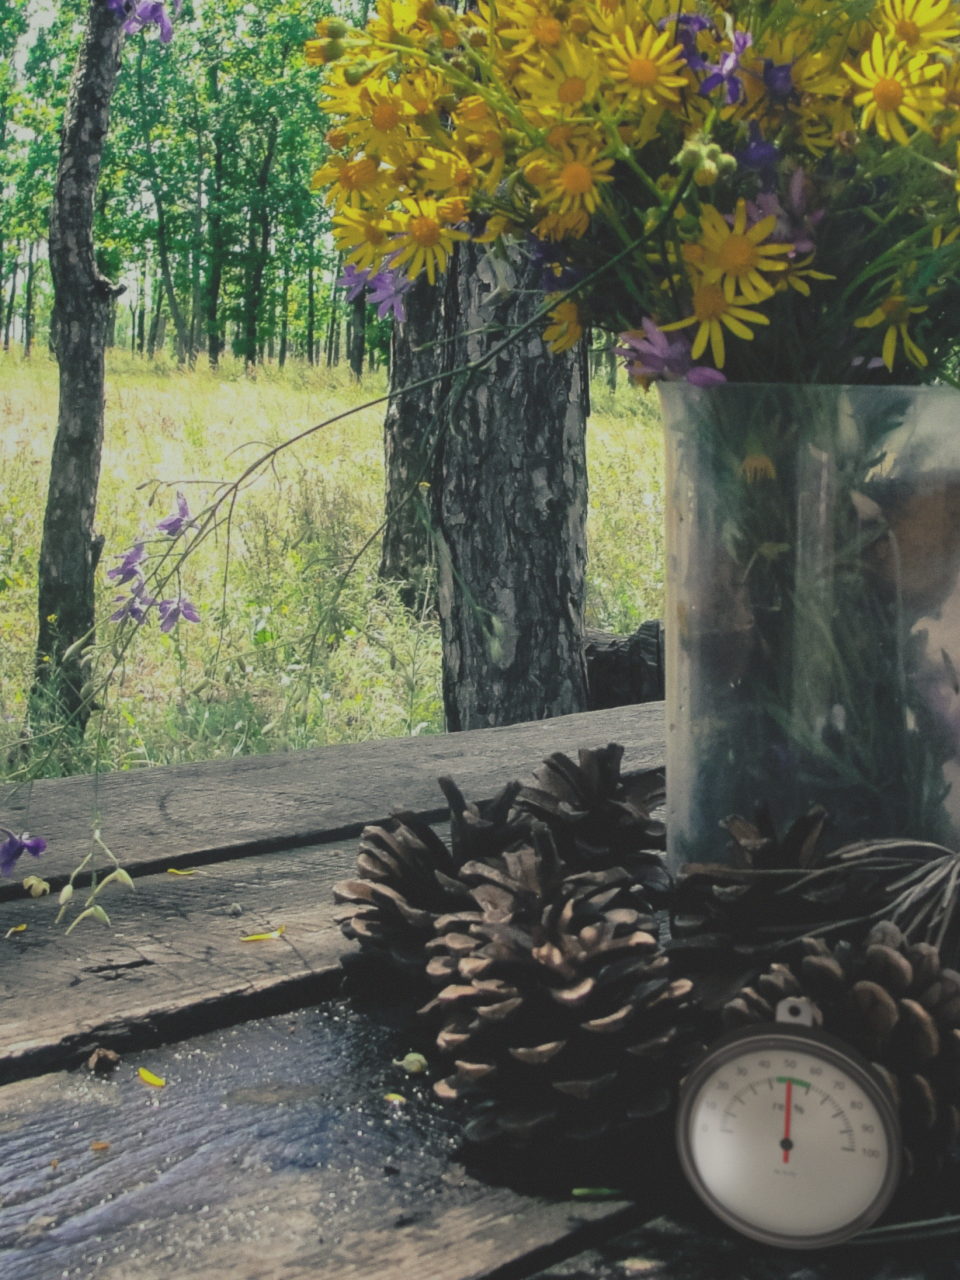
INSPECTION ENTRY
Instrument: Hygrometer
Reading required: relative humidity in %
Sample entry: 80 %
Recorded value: 50 %
